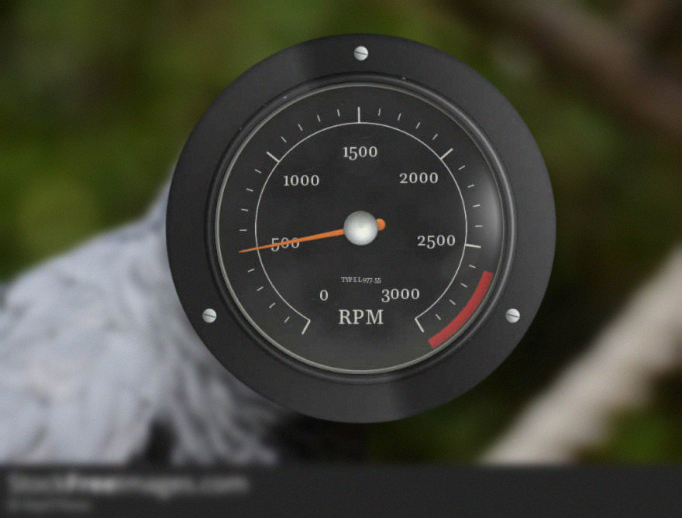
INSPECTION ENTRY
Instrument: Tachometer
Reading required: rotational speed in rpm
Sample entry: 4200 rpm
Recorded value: 500 rpm
